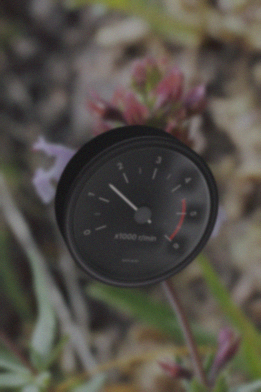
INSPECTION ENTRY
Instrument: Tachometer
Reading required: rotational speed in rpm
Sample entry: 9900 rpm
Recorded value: 1500 rpm
